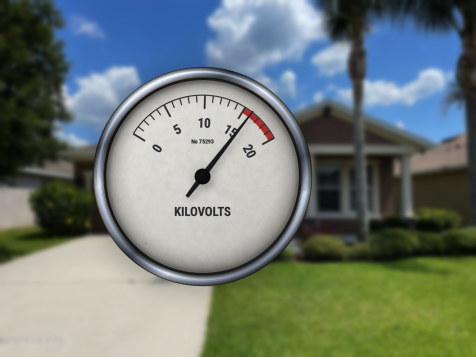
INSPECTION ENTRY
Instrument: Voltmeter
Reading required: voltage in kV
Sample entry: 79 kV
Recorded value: 16 kV
